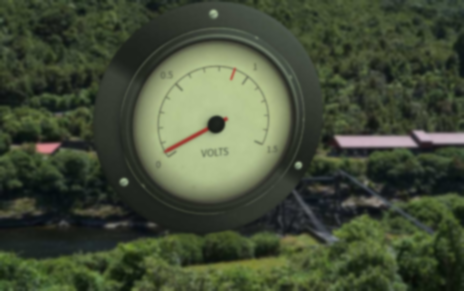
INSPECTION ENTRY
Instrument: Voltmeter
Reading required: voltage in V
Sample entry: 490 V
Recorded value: 0.05 V
